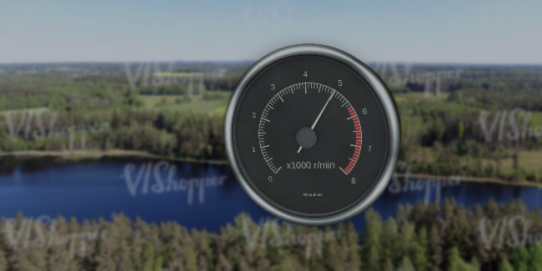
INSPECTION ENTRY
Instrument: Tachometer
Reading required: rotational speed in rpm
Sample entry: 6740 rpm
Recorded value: 5000 rpm
